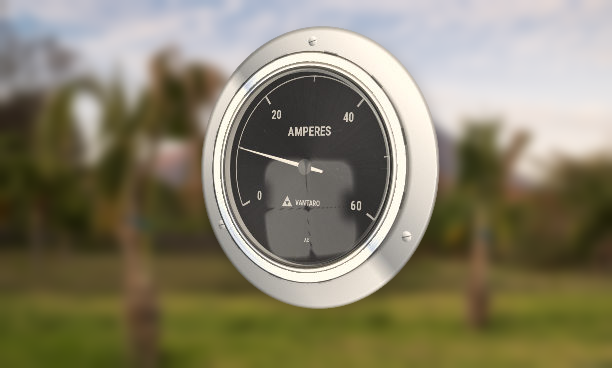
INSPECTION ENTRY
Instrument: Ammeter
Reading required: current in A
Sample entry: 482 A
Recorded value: 10 A
